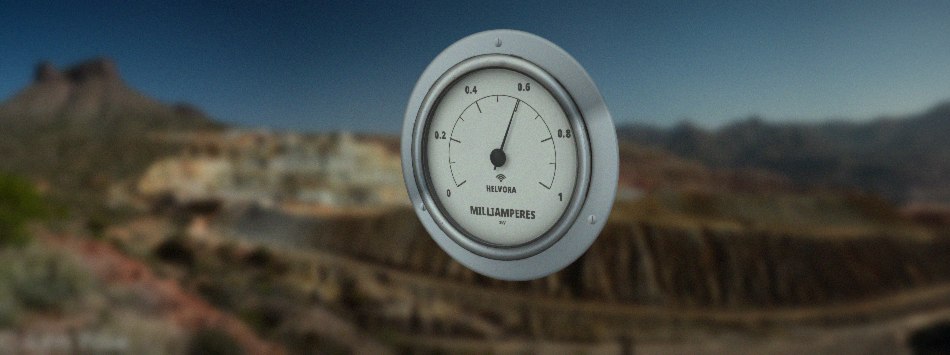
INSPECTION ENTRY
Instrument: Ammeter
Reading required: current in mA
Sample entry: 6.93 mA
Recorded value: 0.6 mA
